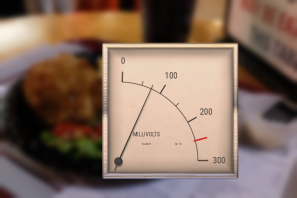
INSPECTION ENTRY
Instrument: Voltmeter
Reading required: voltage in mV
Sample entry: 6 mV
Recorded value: 75 mV
